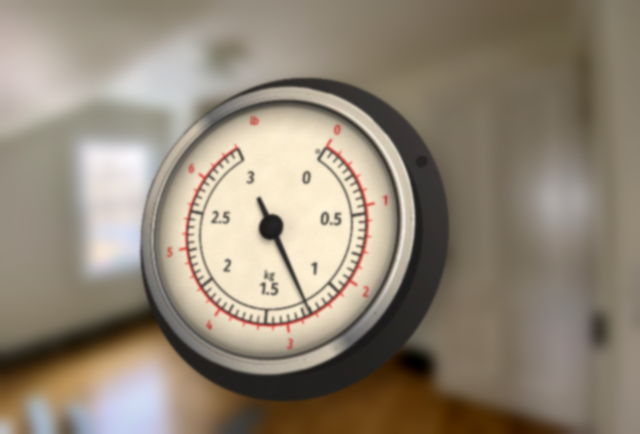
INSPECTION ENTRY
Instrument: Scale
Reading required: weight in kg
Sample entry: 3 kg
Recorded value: 1.2 kg
